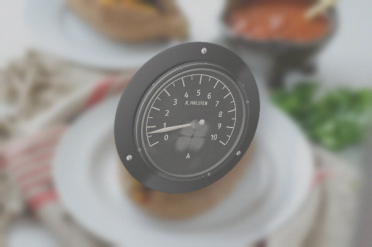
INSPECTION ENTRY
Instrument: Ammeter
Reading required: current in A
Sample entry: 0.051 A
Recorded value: 0.75 A
